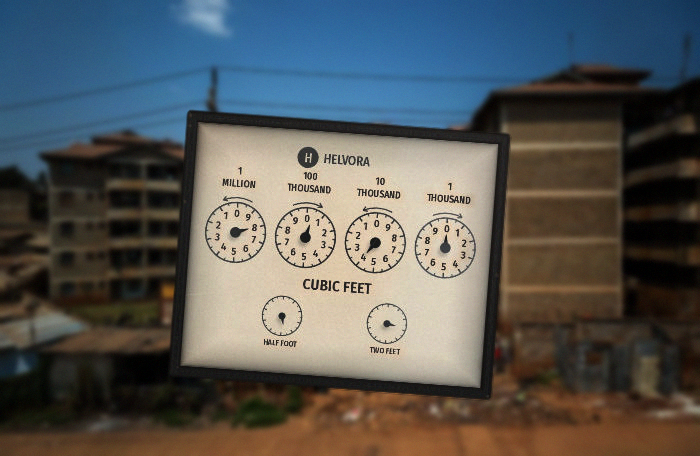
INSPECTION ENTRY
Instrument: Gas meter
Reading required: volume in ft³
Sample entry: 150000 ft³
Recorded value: 804000 ft³
